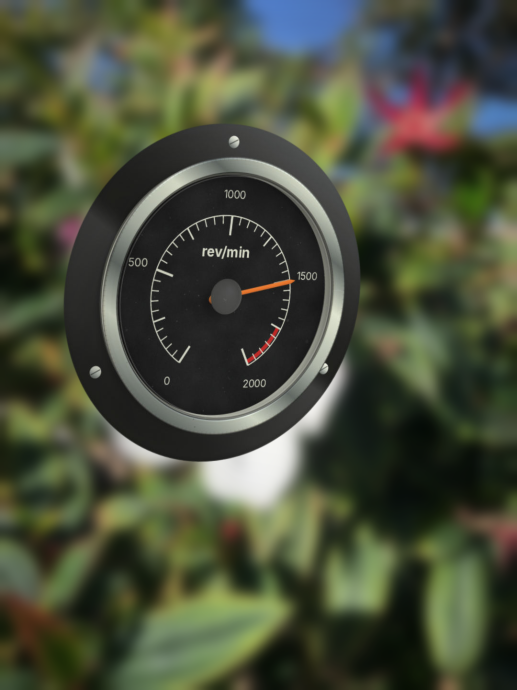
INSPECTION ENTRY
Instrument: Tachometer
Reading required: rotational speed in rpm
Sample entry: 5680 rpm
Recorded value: 1500 rpm
